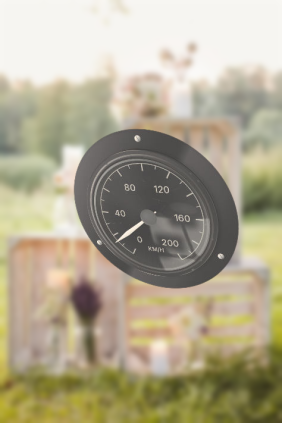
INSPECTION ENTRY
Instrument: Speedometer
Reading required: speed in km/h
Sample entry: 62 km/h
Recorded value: 15 km/h
